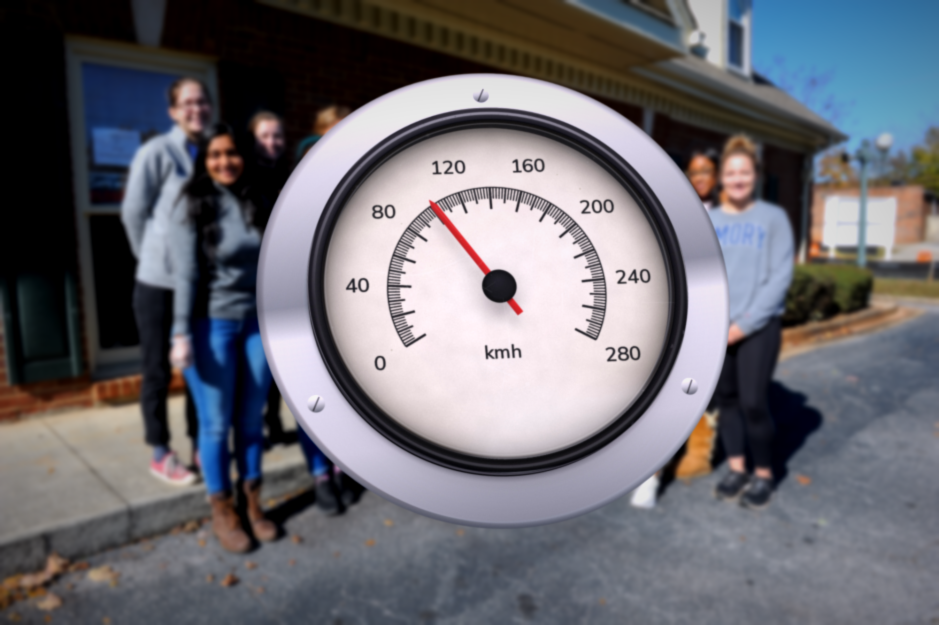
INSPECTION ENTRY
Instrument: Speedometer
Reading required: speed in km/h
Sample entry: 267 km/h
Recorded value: 100 km/h
